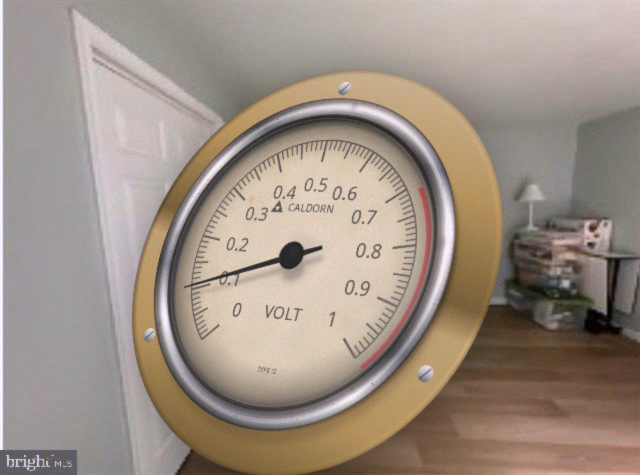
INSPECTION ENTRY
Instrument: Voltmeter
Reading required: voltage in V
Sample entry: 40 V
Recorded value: 0.1 V
